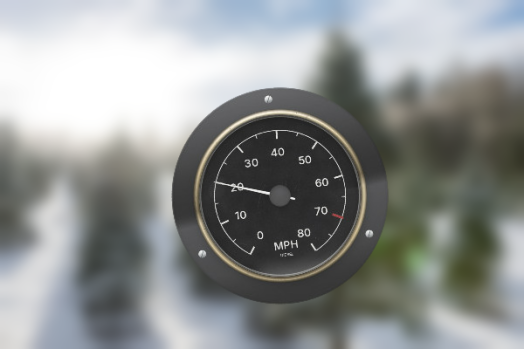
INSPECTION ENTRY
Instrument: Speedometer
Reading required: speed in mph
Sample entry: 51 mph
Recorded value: 20 mph
